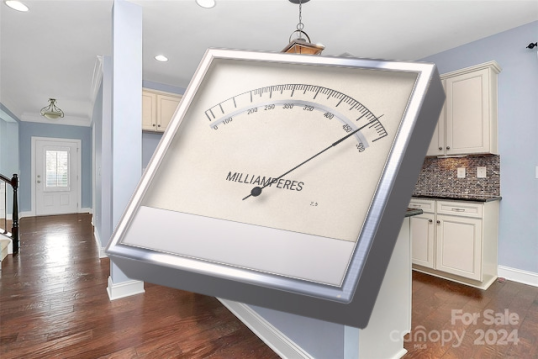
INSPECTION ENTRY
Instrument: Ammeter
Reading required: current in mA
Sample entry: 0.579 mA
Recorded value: 475 mA
